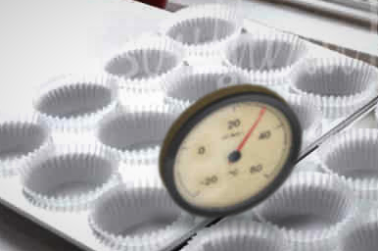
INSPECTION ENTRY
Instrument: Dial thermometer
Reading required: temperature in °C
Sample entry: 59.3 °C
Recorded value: 30 °C
